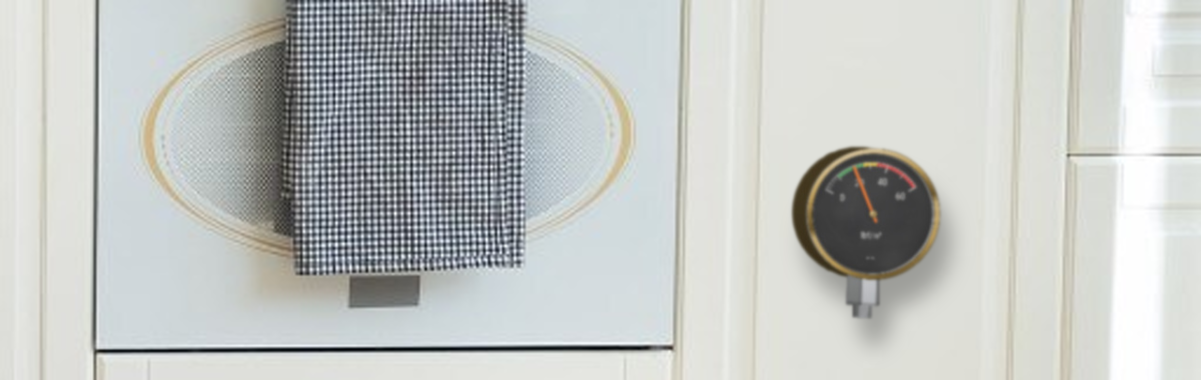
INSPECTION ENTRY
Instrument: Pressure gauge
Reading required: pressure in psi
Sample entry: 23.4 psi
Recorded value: 20 psi
